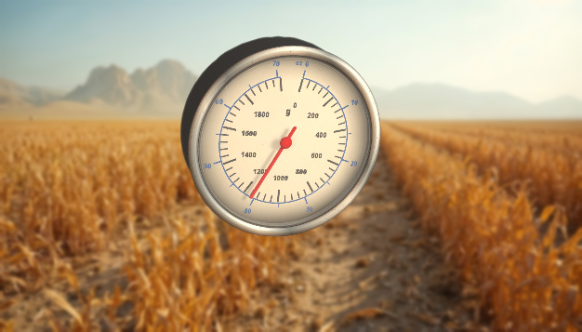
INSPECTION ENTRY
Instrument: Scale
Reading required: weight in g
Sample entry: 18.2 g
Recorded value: 1160 g
